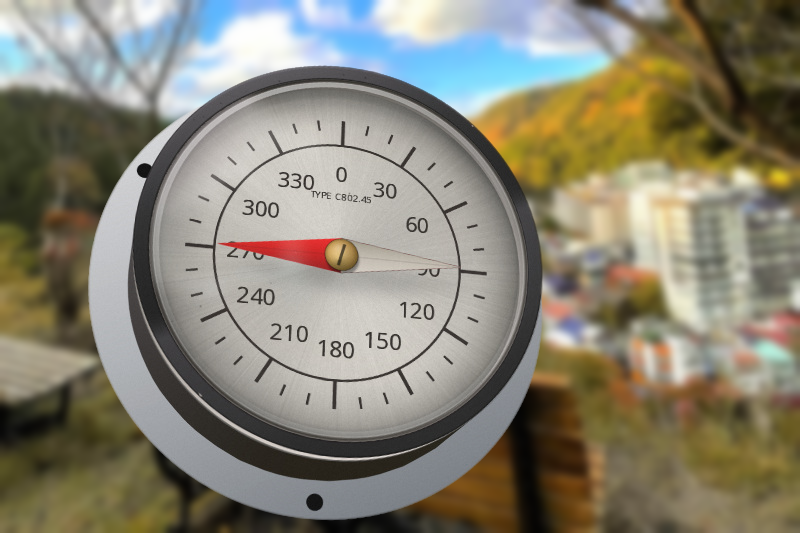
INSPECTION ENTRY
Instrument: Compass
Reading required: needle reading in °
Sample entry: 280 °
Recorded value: 270 °
